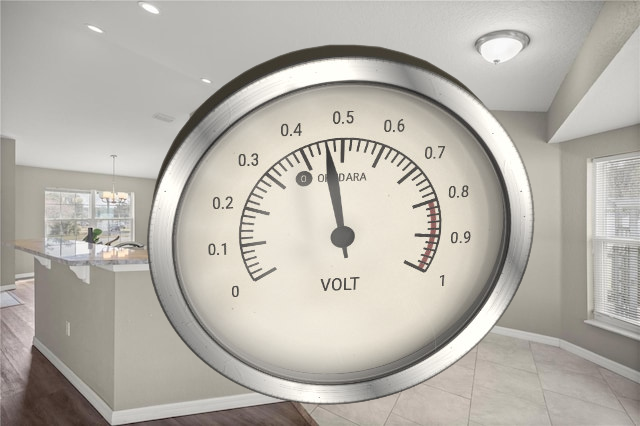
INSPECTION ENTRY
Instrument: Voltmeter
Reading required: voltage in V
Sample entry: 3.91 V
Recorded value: 0.46 V
